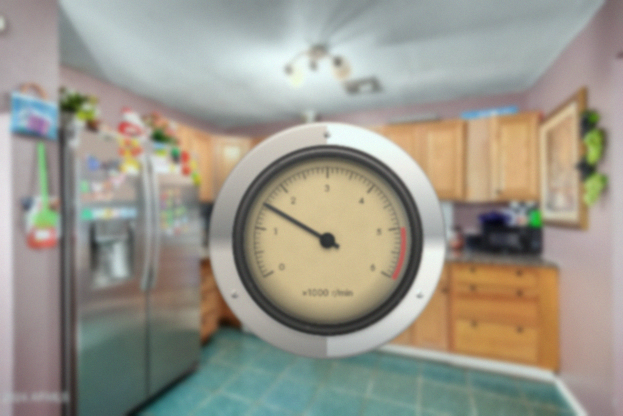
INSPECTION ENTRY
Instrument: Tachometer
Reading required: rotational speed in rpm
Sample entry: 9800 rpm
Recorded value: 1500 rpm
